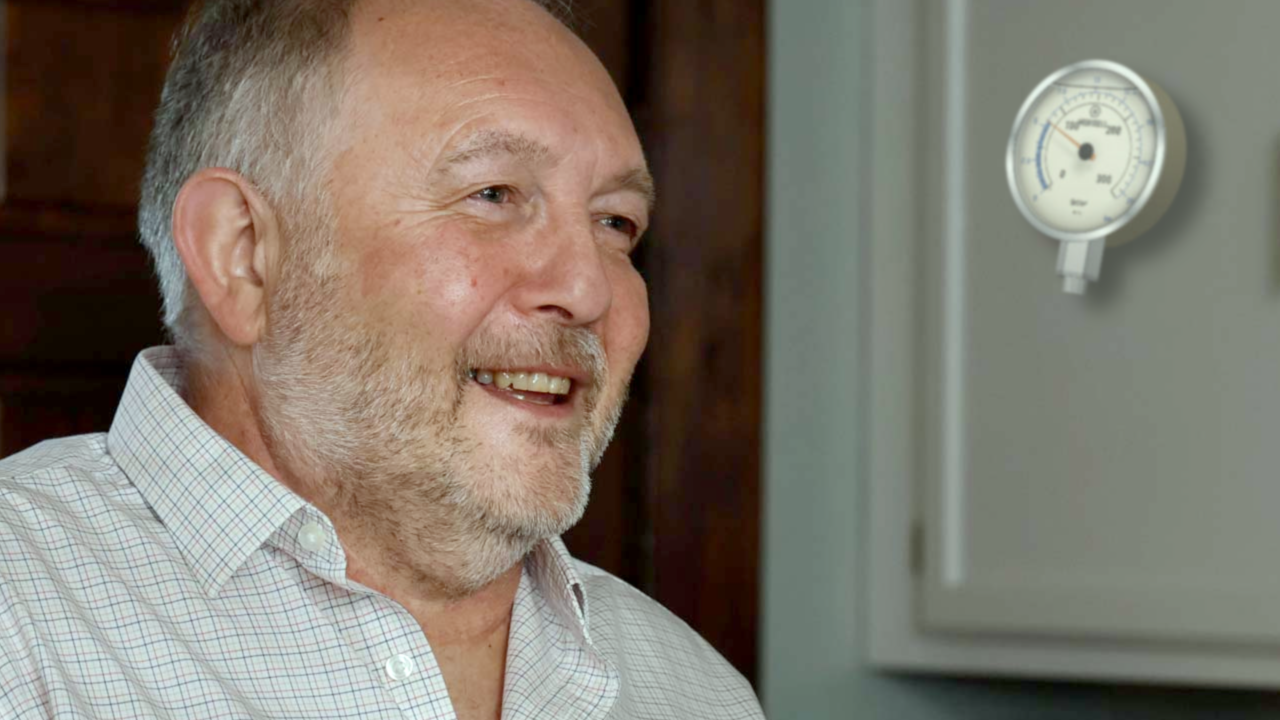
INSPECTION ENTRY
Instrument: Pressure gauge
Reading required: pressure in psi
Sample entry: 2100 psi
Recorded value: 80 psi
